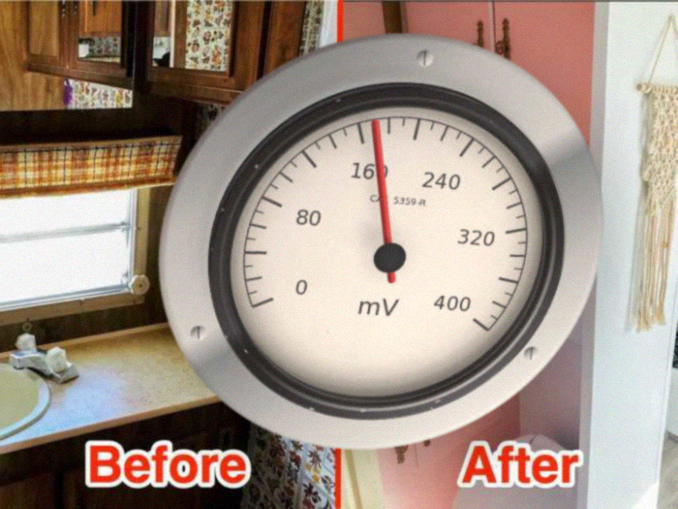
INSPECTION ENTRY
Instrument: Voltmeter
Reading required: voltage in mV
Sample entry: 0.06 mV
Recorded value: 170 mV
